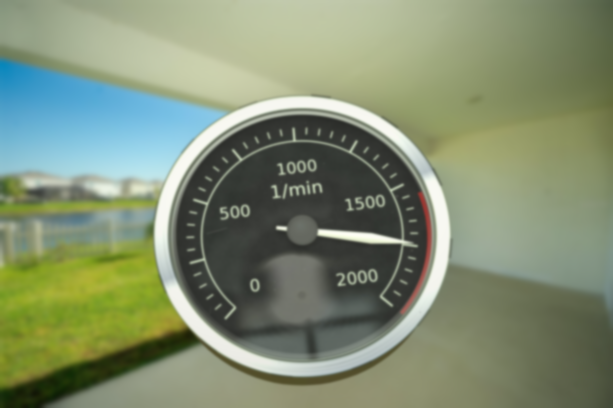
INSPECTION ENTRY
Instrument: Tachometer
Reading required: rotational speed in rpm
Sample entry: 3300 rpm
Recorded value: 1750 rpm
